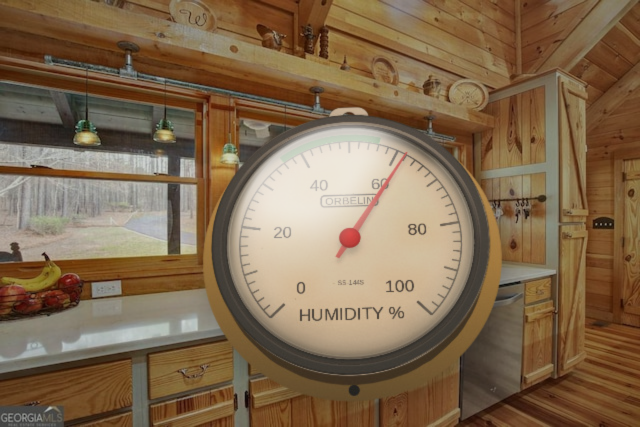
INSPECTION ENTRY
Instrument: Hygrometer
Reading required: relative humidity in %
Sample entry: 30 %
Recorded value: 62 %
